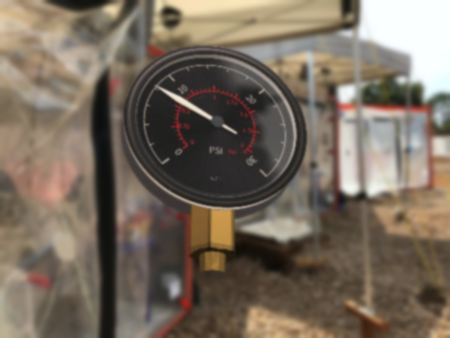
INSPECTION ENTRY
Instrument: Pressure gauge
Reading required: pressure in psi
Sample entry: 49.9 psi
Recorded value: 8 psi
